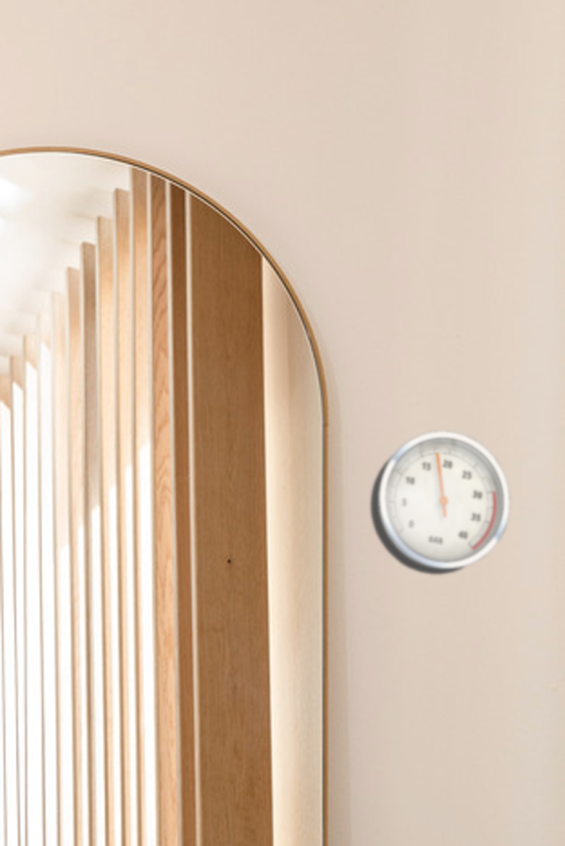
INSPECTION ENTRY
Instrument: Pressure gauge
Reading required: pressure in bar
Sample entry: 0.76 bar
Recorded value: 17.5 bar
